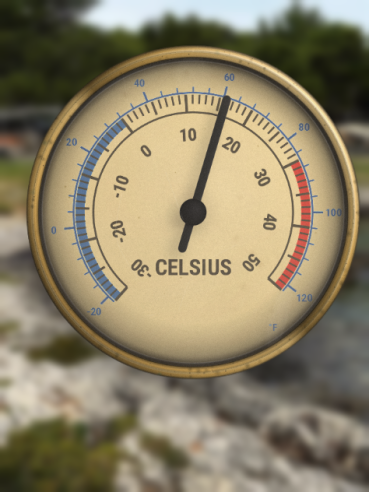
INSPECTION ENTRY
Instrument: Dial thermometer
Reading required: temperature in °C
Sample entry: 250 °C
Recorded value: 16 °C
